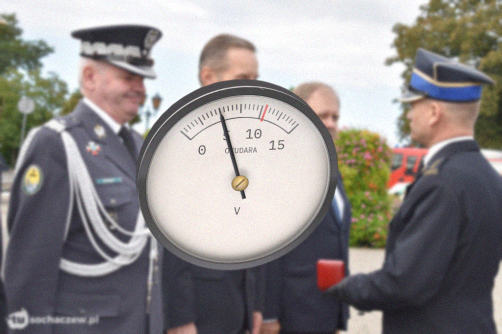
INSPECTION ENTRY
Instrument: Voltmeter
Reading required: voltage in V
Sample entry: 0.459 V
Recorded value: 5 V
